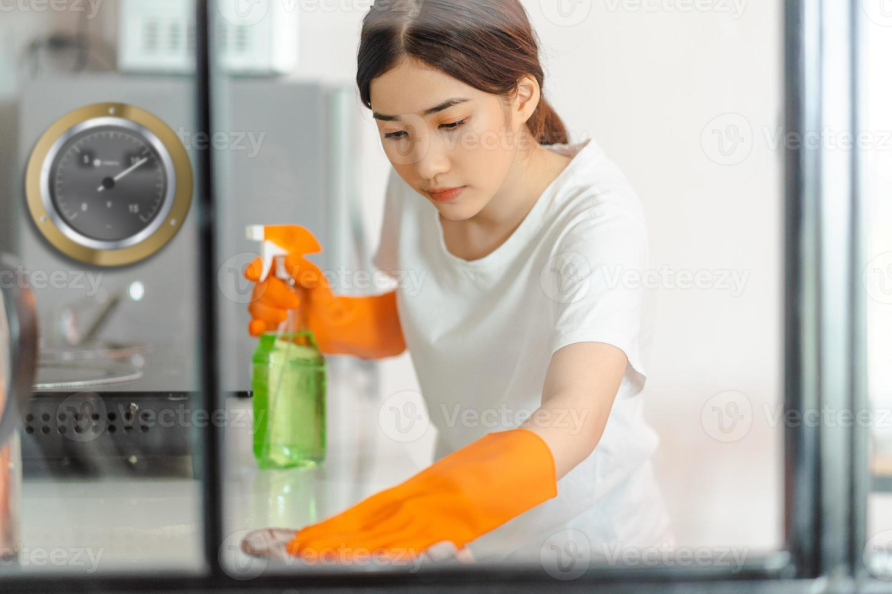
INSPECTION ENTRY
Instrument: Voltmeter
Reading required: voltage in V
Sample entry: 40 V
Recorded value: 10.5 V
